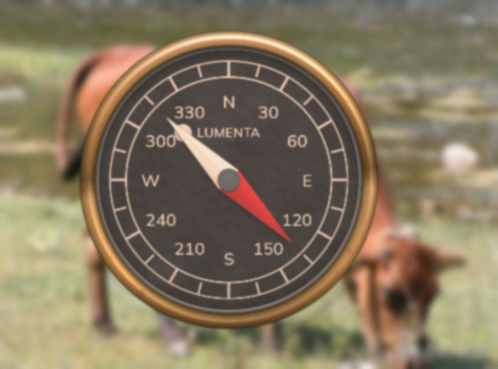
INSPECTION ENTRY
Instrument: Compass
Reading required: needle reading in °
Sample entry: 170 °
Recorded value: 135 °
